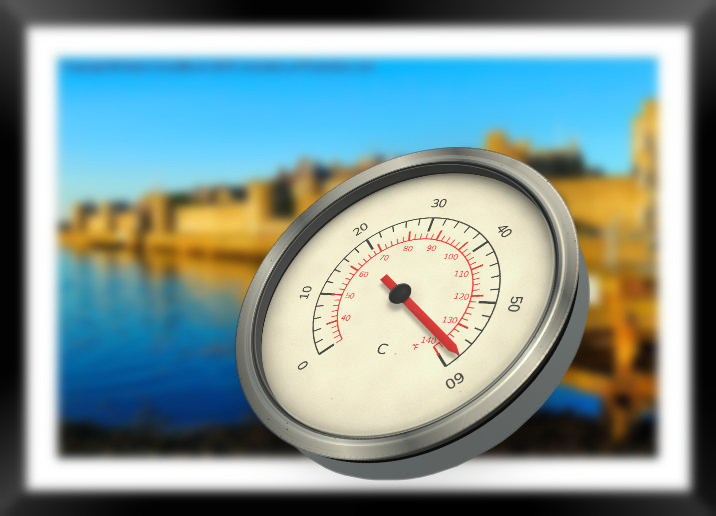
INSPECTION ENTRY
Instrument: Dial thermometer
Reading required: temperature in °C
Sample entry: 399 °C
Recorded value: 58 °C
